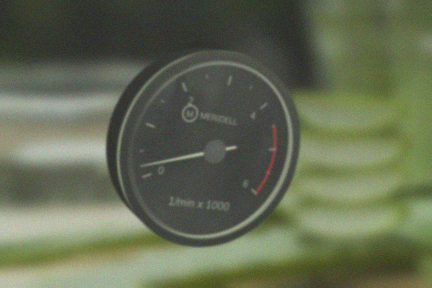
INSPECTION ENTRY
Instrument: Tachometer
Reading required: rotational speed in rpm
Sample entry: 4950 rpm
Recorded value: 250 rpm
